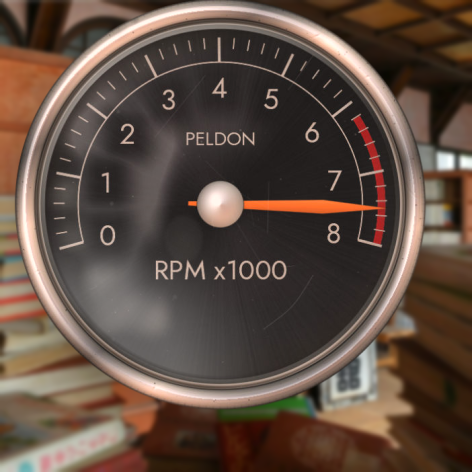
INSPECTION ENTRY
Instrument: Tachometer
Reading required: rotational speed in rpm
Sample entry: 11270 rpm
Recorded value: 7500 rpm
